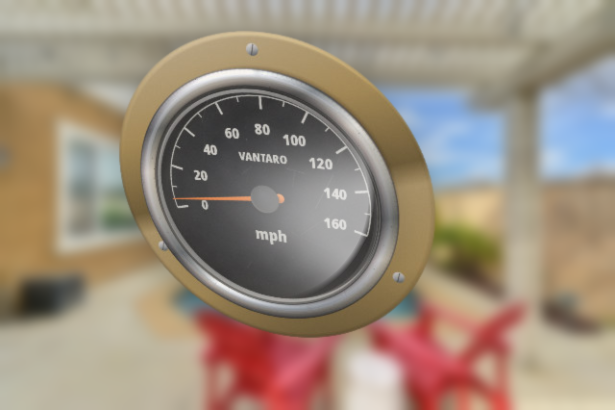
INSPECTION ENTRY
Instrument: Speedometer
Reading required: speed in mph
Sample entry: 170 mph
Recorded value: 5 mph
